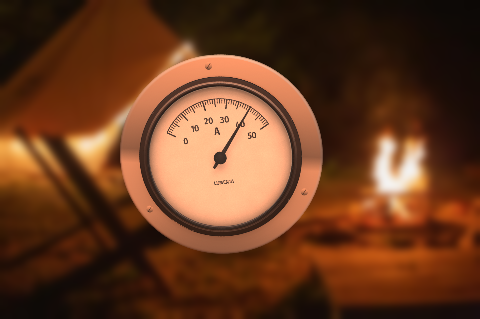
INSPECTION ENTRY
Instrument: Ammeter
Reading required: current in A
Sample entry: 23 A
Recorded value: 40 A
